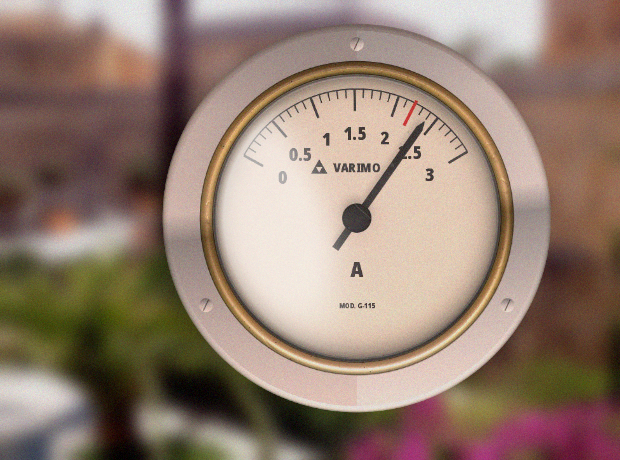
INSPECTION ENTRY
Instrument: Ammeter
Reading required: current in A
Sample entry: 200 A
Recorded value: 2.4 A
